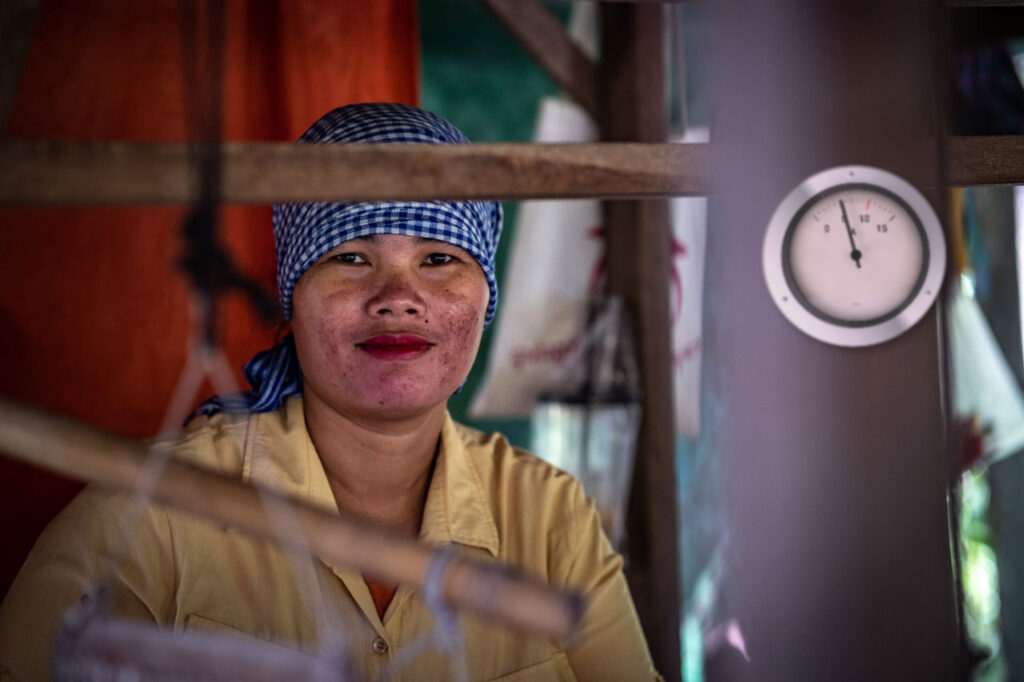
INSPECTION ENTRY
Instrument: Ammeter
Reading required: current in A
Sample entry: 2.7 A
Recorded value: 5 A
